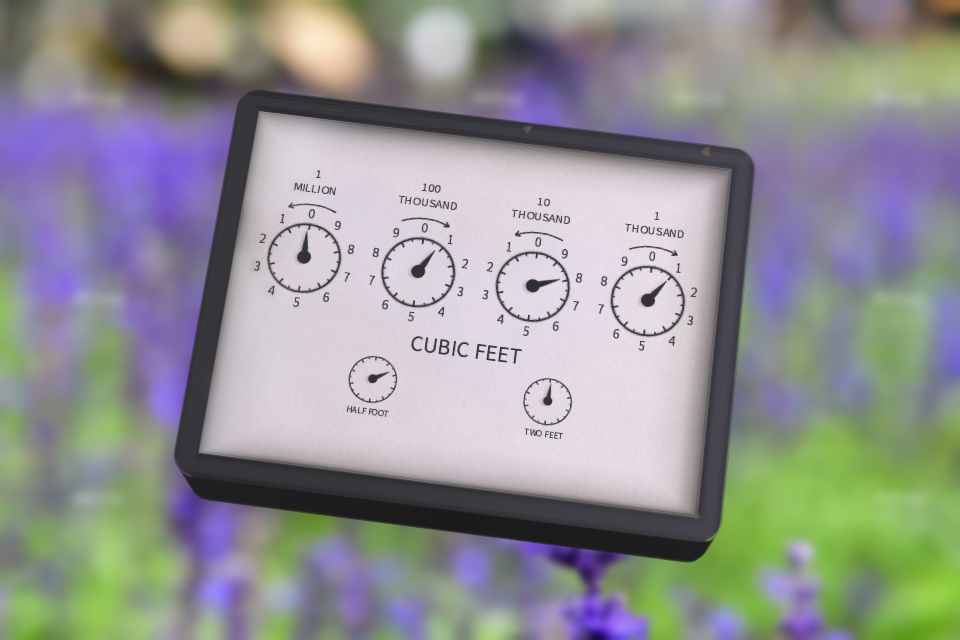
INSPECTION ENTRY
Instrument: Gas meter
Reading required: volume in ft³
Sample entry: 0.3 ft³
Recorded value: 8100 ft³
